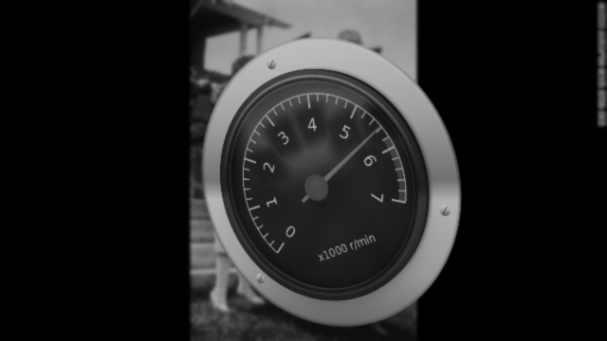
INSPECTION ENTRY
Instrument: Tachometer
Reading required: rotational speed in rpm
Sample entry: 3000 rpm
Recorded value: 5600 rpm
